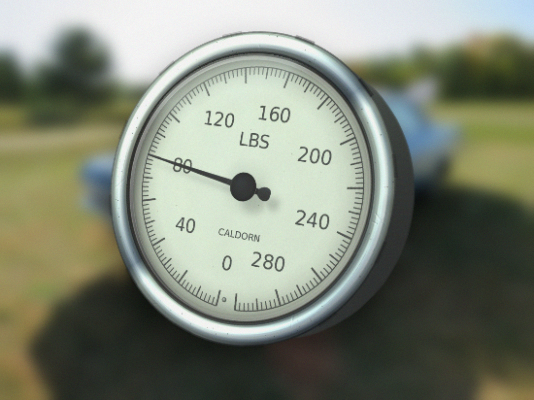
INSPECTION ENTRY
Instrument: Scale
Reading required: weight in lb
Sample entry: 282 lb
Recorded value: 80 lb
